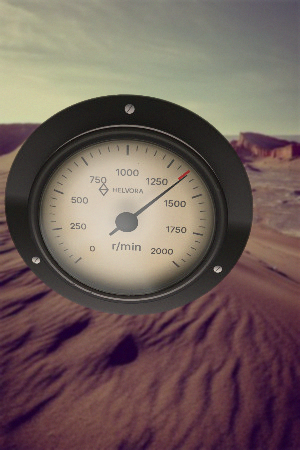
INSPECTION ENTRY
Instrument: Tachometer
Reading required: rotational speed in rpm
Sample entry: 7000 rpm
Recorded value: 1350 rpm
